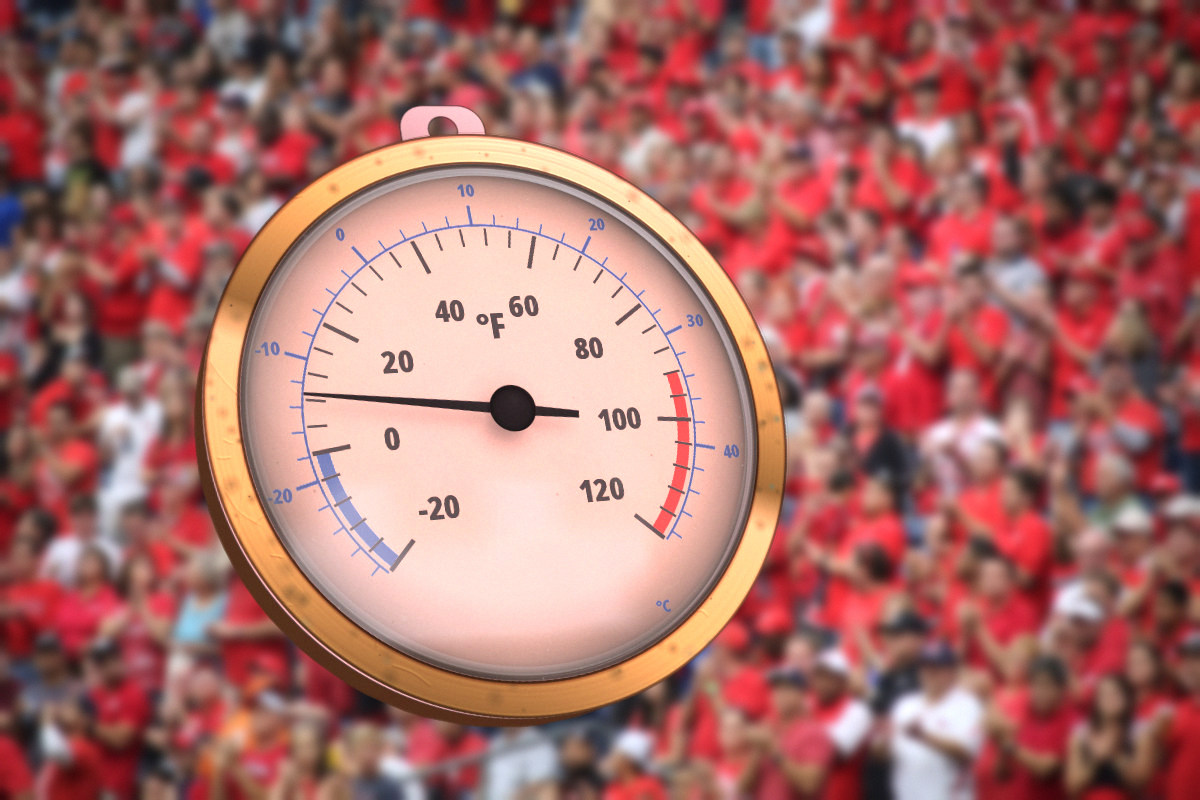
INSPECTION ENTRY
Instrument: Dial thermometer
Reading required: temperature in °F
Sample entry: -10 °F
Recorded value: 8 °F
